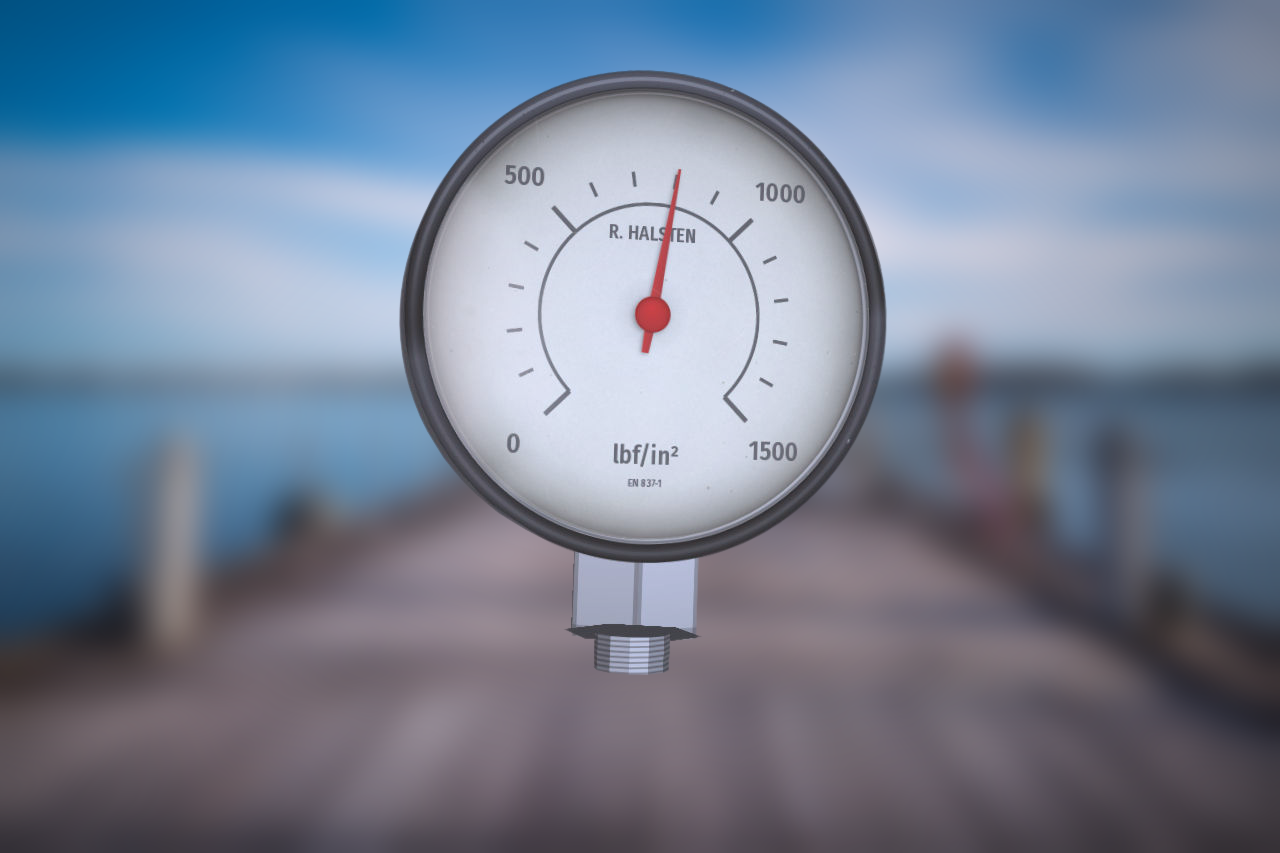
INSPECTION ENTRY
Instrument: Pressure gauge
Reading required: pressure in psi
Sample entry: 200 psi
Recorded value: 800 psi
